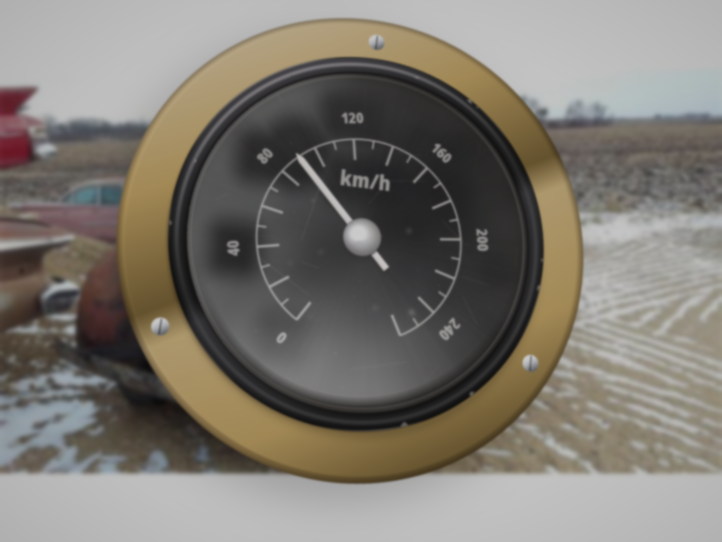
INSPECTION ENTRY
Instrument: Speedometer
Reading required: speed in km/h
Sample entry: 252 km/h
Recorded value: 90 km/h
